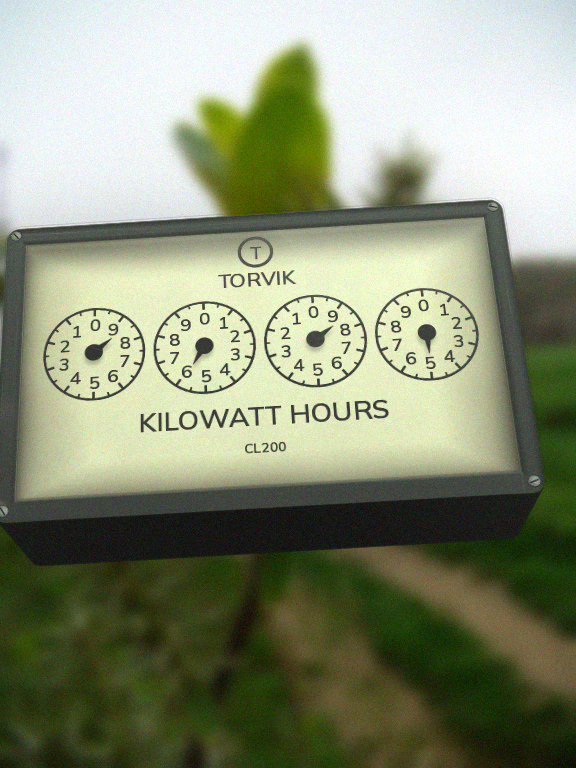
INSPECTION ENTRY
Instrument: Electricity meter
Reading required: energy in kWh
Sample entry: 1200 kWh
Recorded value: 8585 kWh
